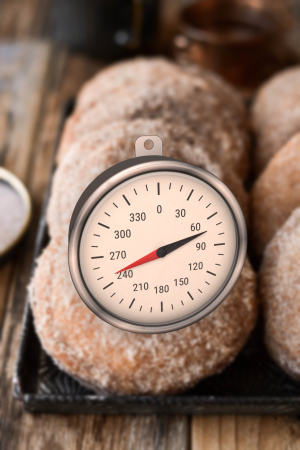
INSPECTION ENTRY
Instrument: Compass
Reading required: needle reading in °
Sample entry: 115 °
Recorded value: 250 °
